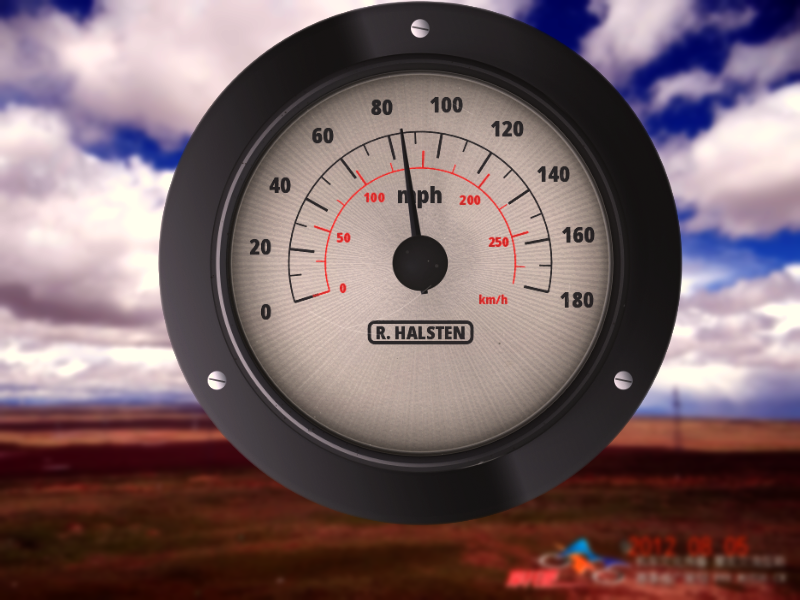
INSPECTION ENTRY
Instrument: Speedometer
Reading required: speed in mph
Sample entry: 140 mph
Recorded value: 85 mph
